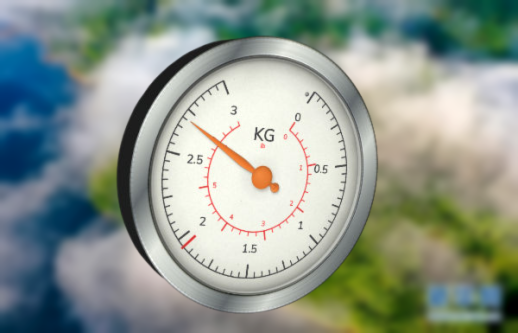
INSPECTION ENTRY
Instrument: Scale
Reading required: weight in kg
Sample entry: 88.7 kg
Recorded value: 2.7 kg
